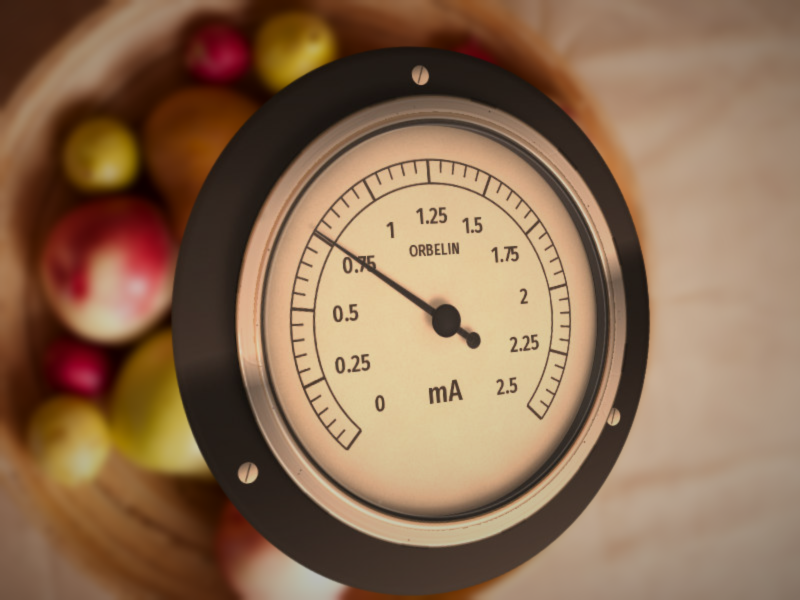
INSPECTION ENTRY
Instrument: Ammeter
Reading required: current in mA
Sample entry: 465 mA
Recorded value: 0.75 mA
